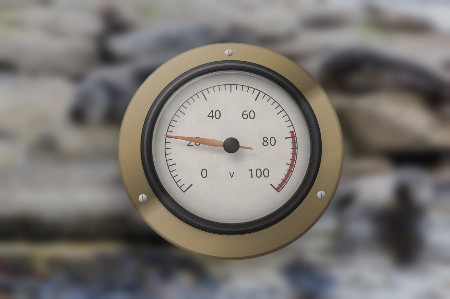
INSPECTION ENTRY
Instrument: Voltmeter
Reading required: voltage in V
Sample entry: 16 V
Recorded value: 20 V
